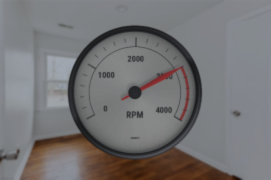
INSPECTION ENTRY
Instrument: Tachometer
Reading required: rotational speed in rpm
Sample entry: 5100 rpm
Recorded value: 3000 rpm
